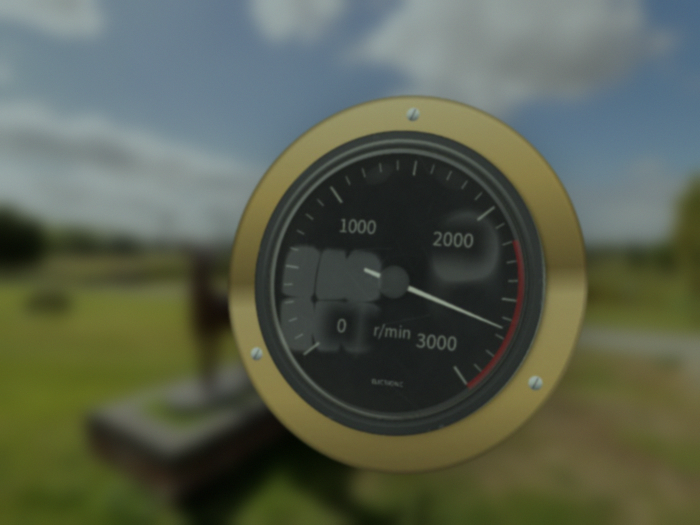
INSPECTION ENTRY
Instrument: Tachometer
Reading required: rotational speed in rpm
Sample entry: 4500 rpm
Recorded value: 2650 rpm
